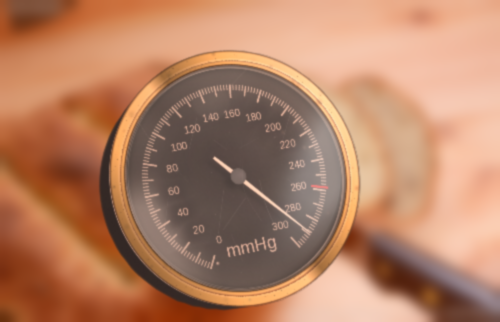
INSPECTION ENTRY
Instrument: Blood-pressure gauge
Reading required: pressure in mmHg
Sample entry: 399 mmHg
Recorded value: 290 mmHg
